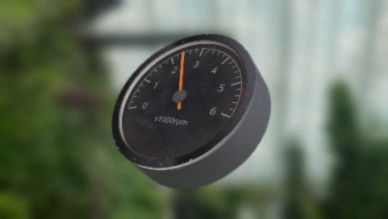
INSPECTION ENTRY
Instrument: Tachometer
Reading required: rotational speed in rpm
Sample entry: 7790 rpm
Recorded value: 2400 rpm
